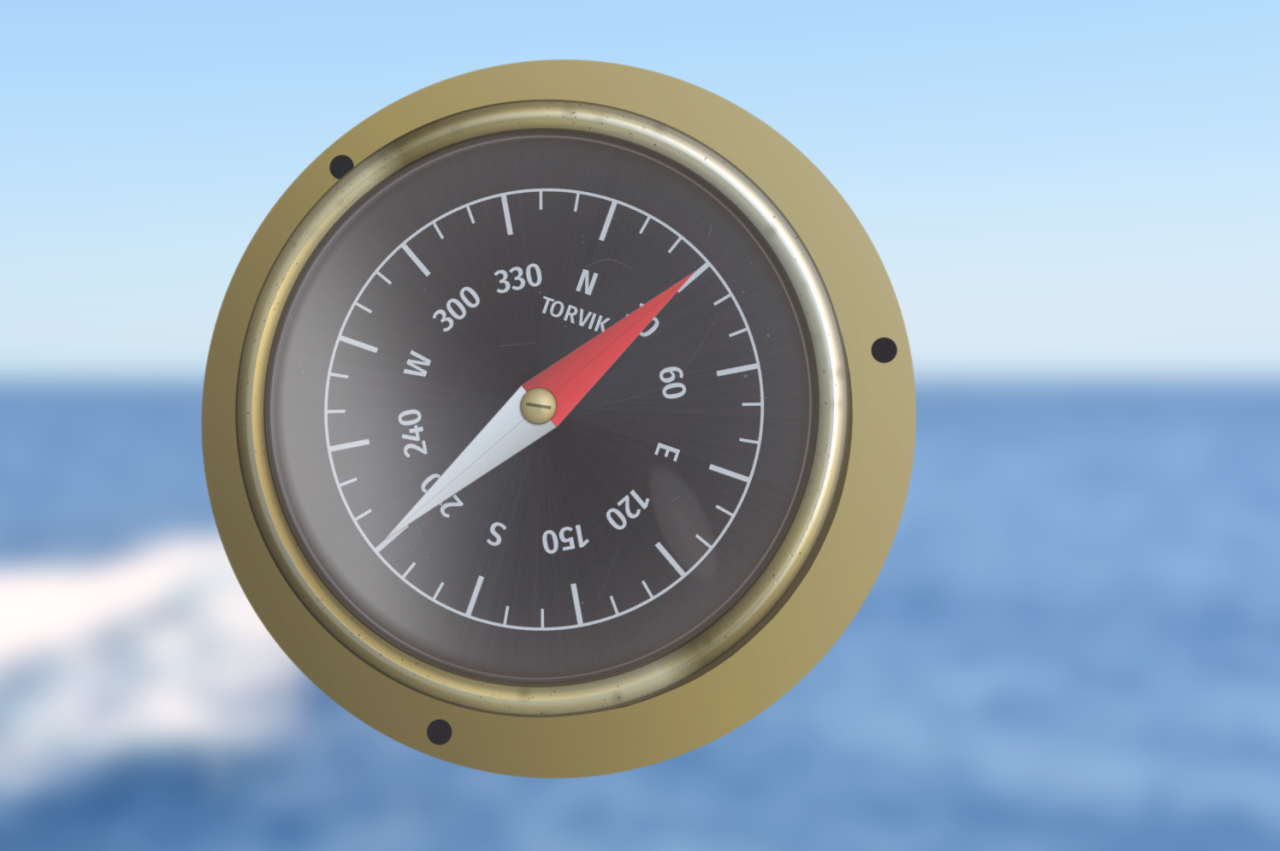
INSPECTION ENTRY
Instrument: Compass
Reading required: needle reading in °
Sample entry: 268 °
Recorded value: 30 °
